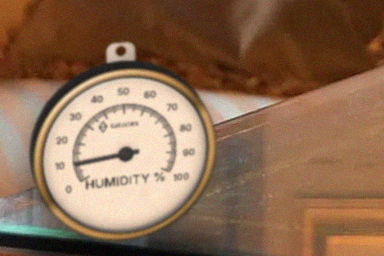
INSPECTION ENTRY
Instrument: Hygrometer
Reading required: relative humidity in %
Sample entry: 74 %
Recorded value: 10 %
